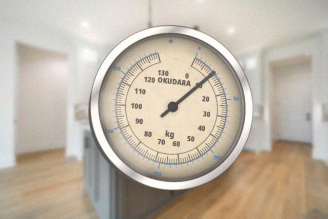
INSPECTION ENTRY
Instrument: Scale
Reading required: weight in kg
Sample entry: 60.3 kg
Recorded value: 10 kg
